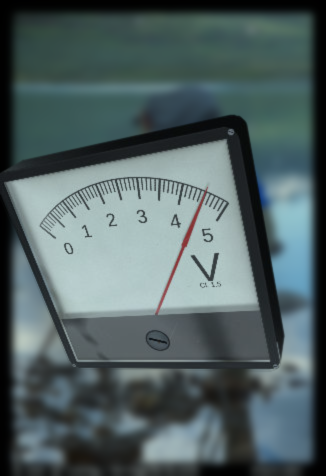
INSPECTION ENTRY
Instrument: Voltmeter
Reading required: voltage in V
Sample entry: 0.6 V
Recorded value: 4.5 V
